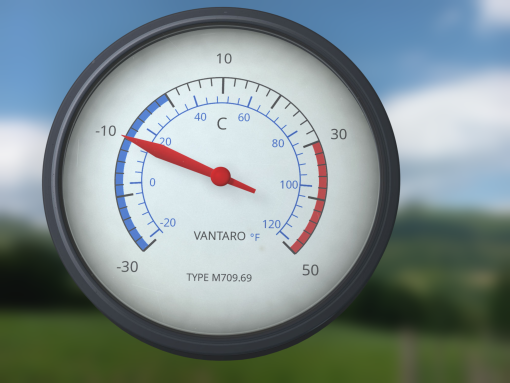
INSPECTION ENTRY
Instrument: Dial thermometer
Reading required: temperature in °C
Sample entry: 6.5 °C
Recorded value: -10 °C
